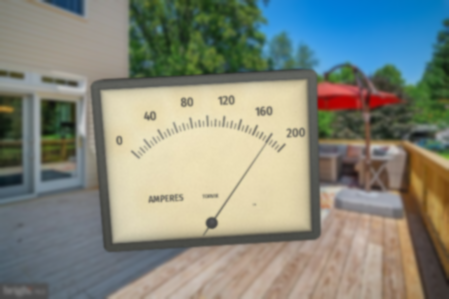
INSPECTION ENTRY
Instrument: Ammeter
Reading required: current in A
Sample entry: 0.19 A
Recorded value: 180 A
